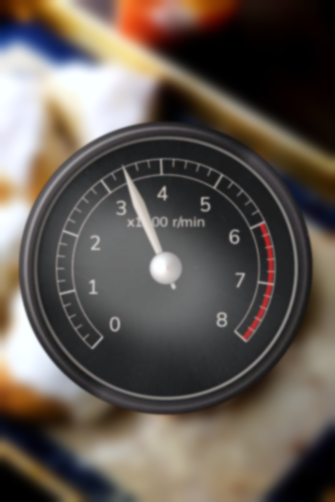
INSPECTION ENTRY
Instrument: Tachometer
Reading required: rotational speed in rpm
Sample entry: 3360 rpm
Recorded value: 3400 rpm
